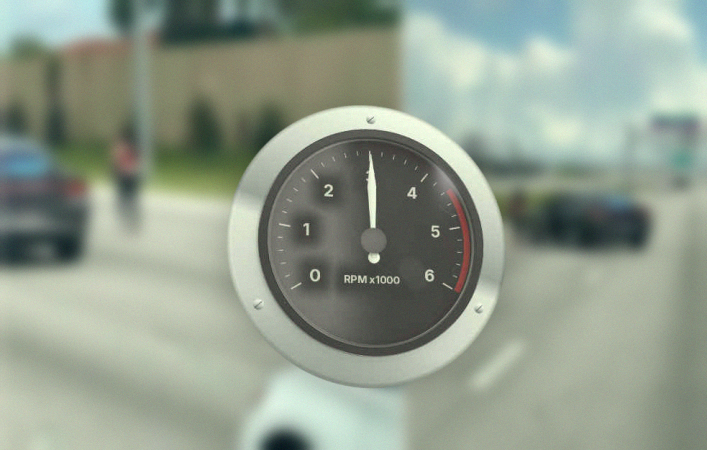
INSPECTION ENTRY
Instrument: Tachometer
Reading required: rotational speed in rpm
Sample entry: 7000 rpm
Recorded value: 3000 rpm
